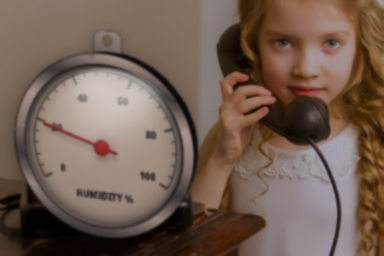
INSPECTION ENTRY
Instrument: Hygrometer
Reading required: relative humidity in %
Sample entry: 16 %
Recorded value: 20 %
